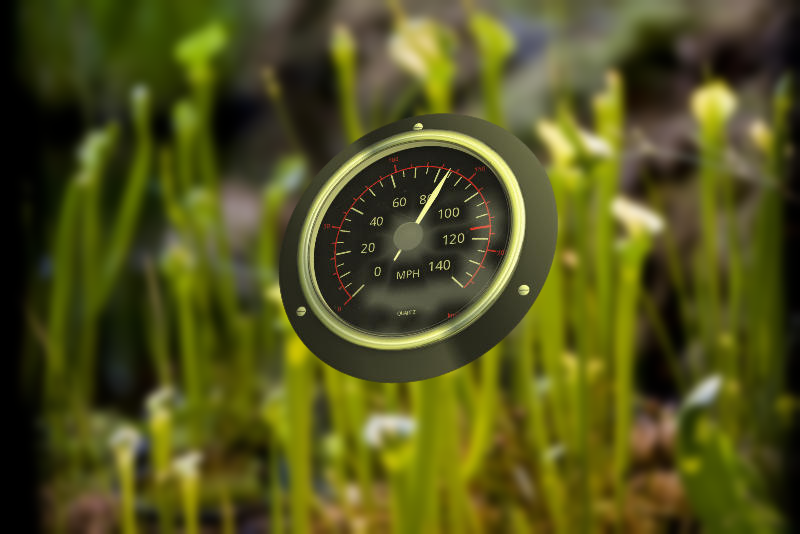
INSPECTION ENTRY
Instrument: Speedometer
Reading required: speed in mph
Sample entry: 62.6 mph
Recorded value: 85 mph
